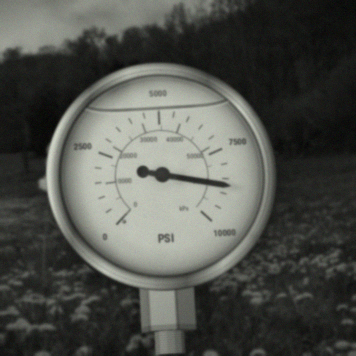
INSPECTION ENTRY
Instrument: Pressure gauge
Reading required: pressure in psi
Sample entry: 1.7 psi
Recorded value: 8750 psi
